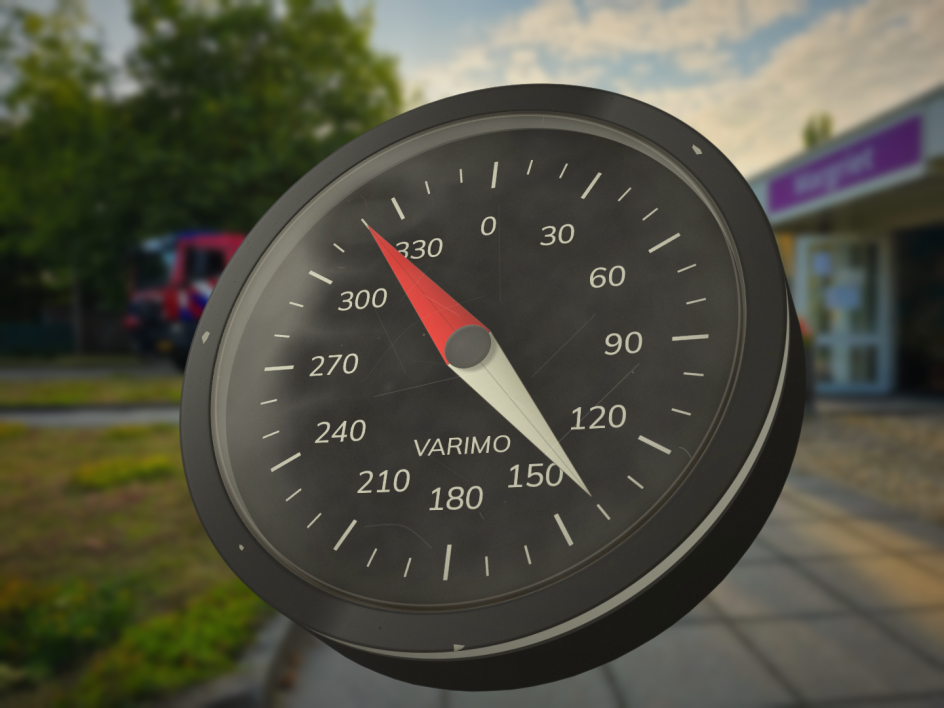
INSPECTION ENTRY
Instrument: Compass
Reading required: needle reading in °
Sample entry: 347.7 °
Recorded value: 320 °
